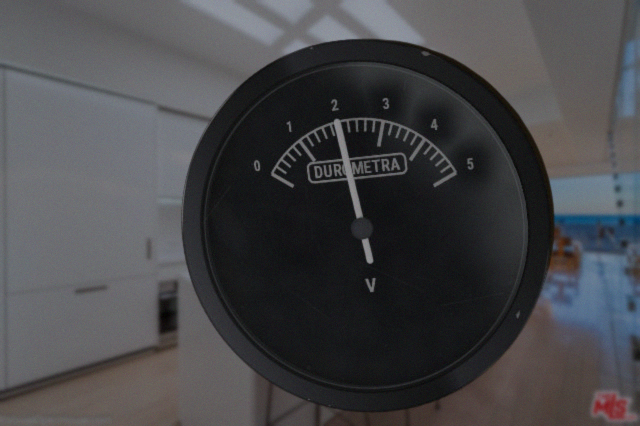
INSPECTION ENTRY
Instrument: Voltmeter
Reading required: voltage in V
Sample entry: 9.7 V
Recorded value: 2 V
